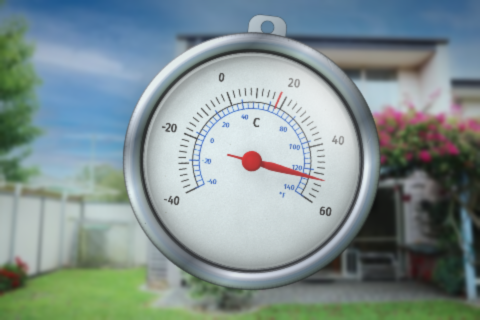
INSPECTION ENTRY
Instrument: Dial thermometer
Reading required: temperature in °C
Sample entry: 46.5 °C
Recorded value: 52 °C
